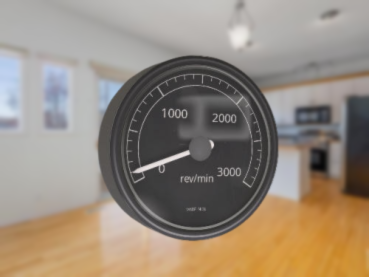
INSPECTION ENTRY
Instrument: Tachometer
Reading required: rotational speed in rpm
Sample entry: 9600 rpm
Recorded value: 100 rpm
